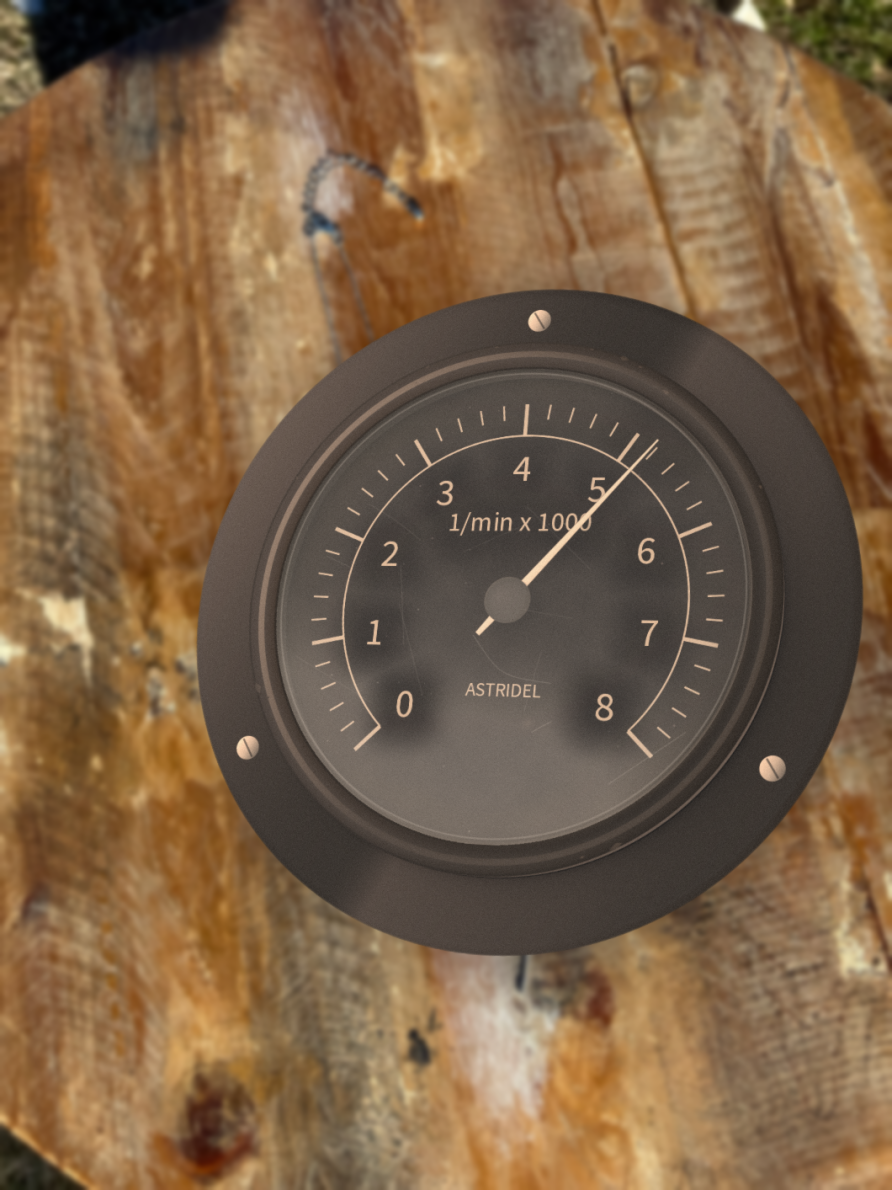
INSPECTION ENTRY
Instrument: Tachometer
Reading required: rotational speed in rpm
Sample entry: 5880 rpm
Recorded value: 5200 rpm
